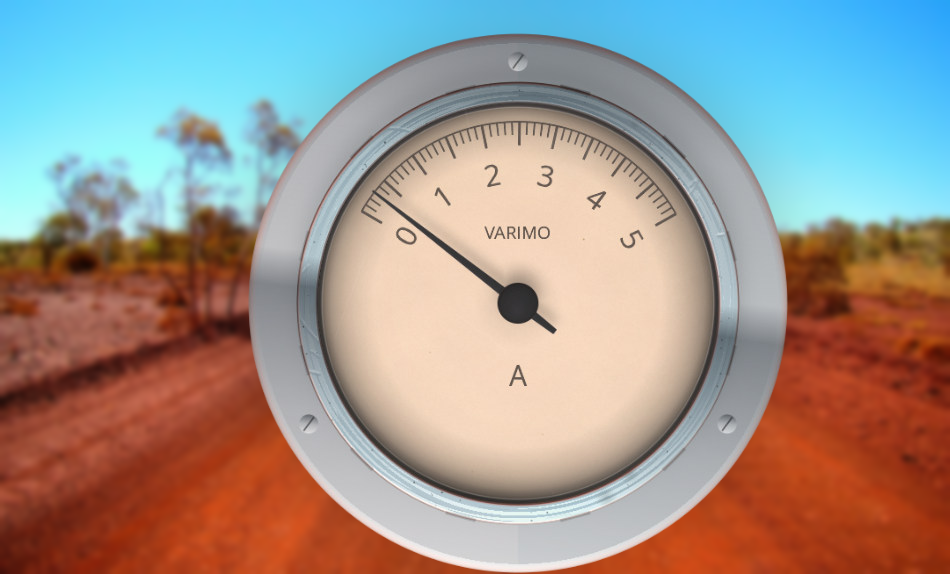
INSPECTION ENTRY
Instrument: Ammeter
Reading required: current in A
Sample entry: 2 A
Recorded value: 0.3 A
